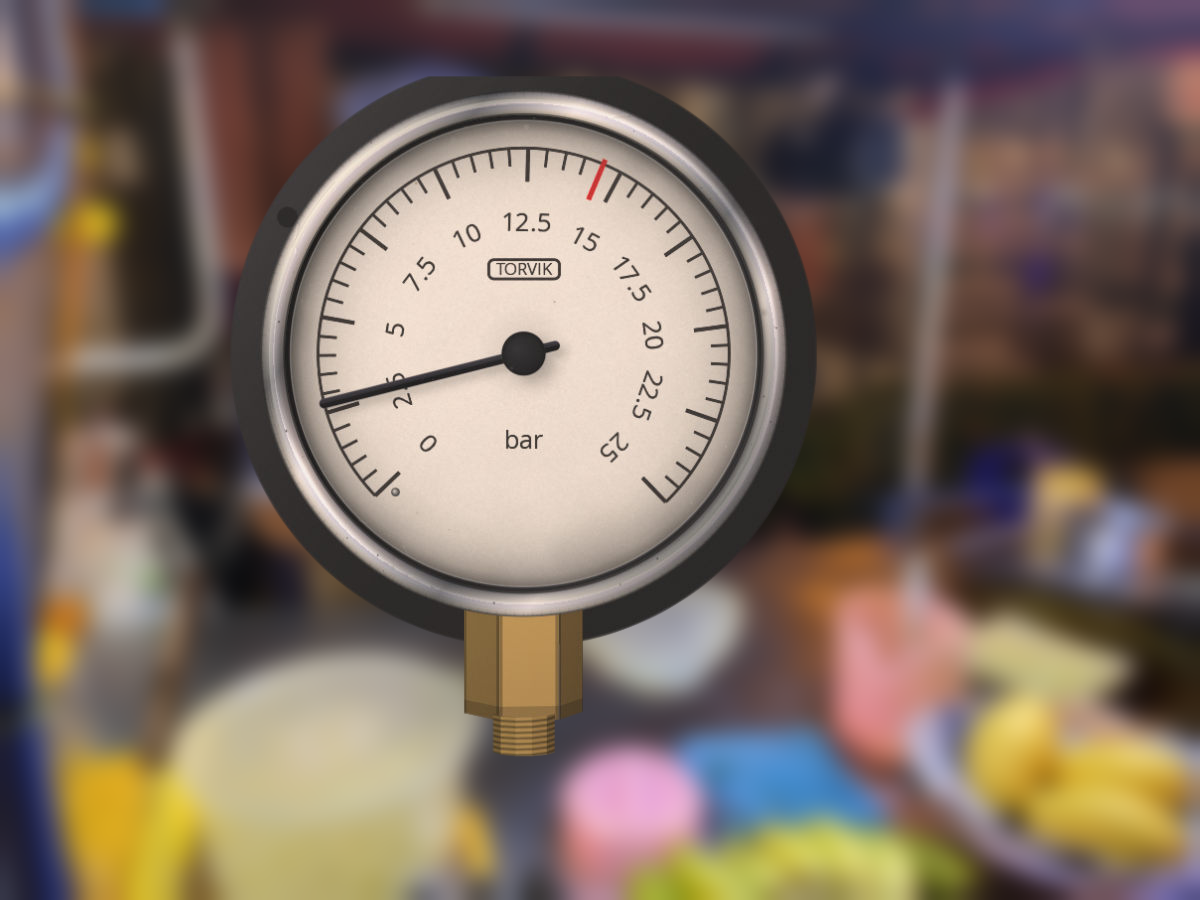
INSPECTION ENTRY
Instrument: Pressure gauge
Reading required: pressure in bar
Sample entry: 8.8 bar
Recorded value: 2.75 bar
